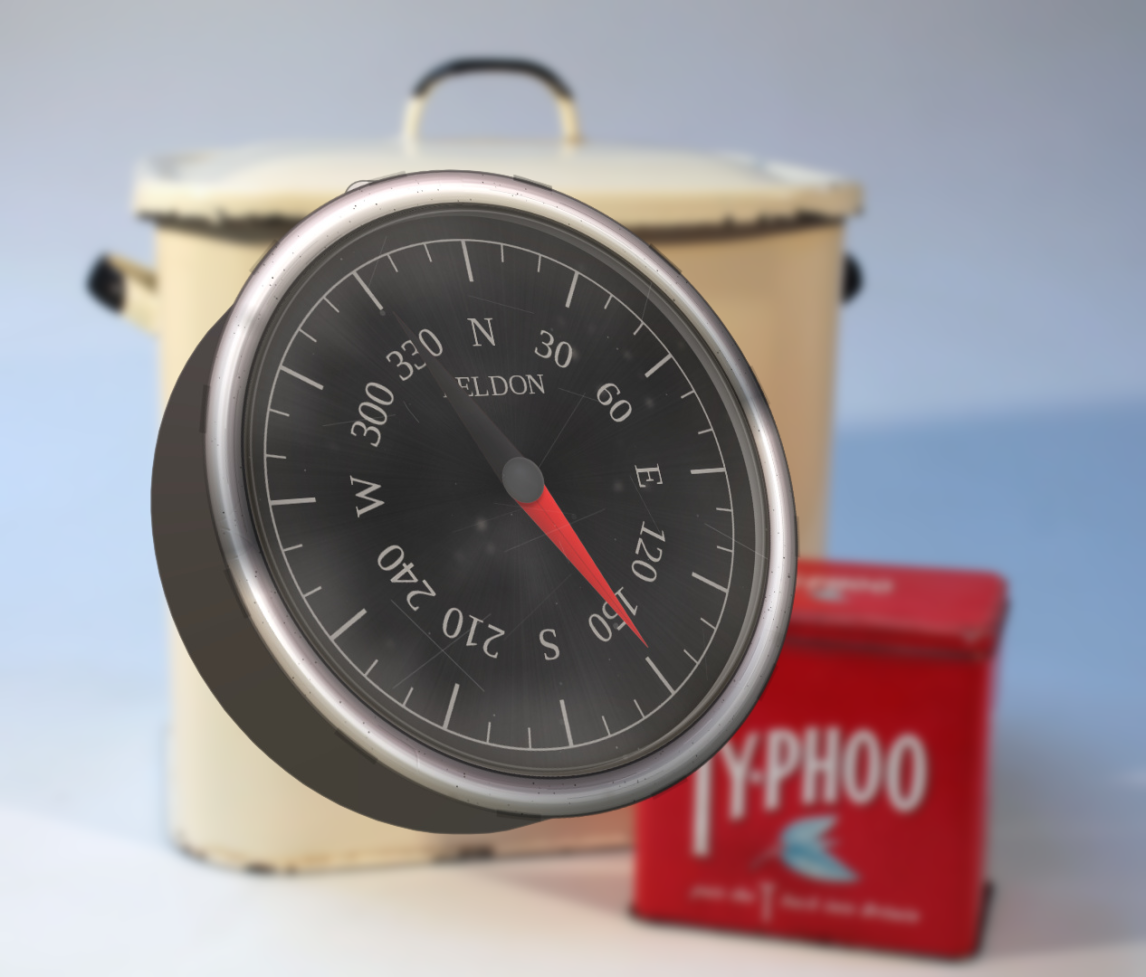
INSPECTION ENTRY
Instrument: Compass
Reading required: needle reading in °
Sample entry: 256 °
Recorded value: 150 °
